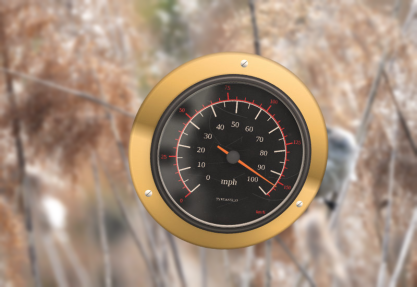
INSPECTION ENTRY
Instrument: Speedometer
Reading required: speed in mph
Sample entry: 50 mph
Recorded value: 95 mph
